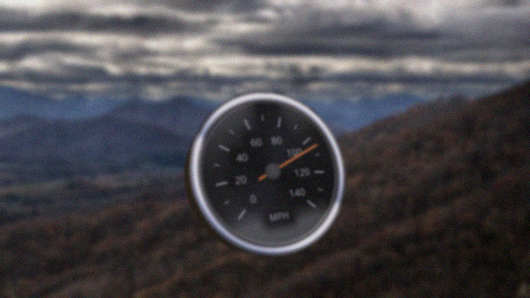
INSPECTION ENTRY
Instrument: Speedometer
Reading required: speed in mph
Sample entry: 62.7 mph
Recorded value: 105 mph
